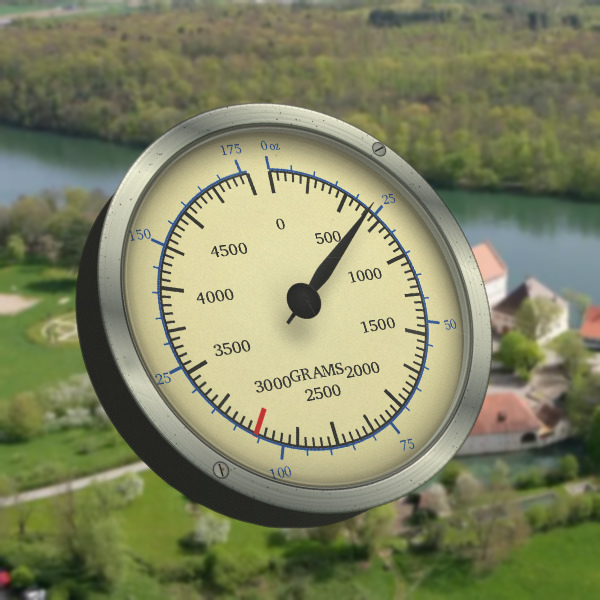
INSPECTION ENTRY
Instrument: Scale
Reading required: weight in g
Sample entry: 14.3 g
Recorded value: 650 g
